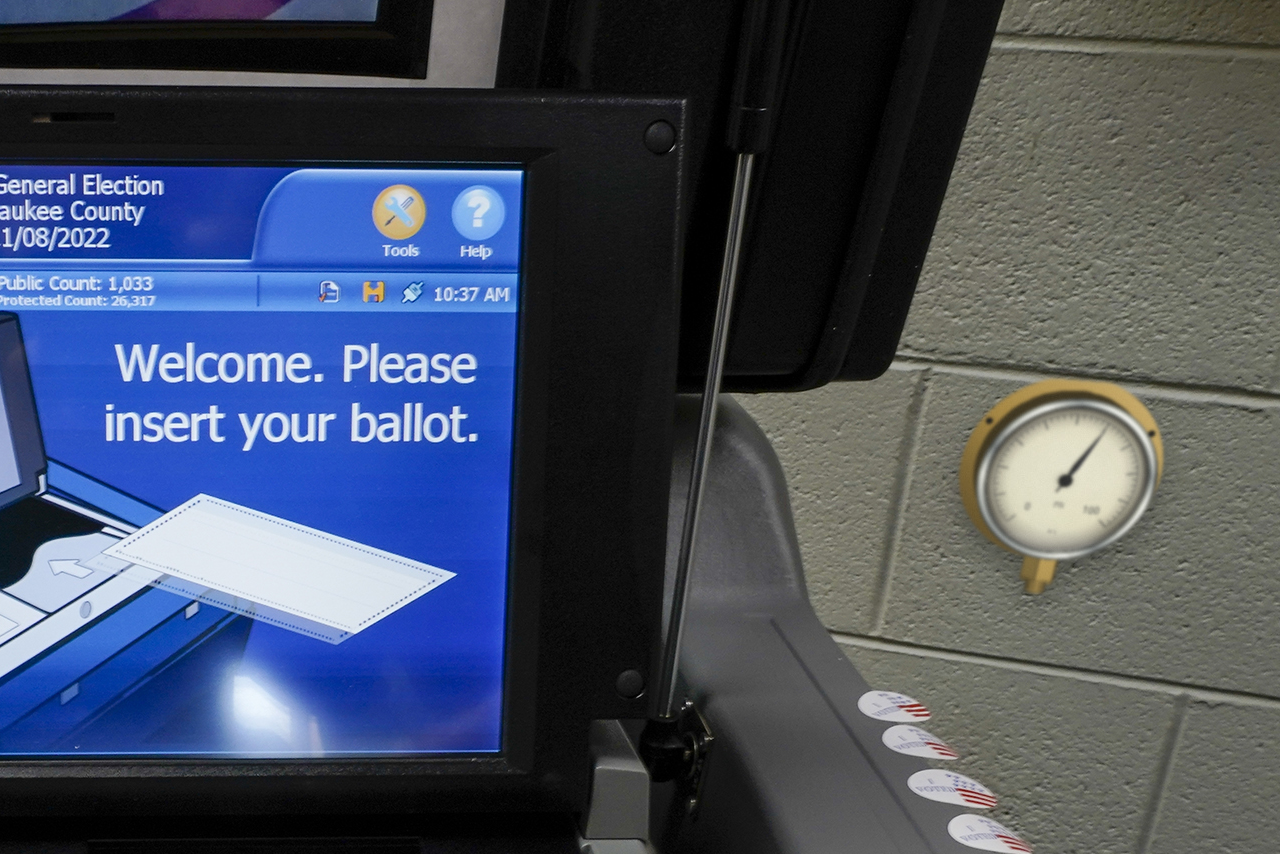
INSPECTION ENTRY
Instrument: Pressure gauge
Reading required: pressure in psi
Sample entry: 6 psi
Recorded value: 60 psi
